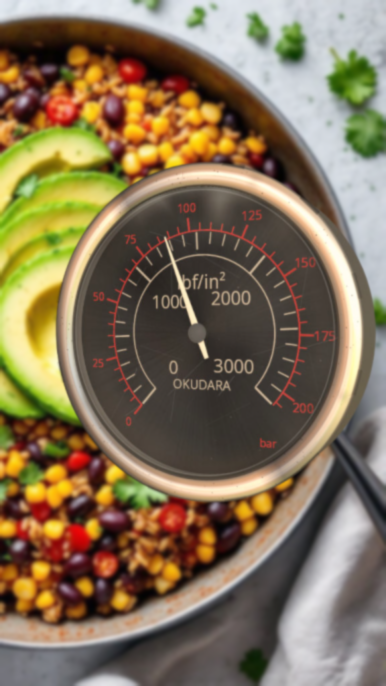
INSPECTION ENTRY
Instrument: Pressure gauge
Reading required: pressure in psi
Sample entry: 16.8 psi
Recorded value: 1300 psi
